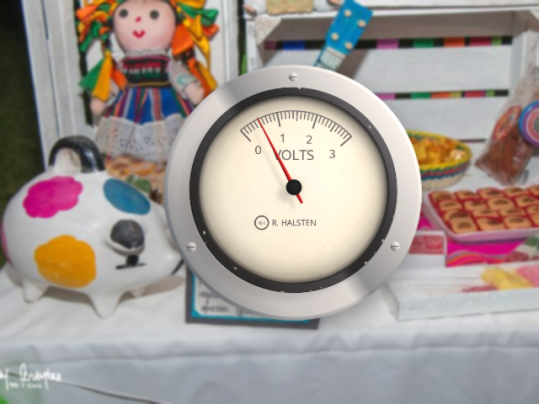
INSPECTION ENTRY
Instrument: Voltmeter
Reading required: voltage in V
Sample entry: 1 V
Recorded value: 0.5 V
